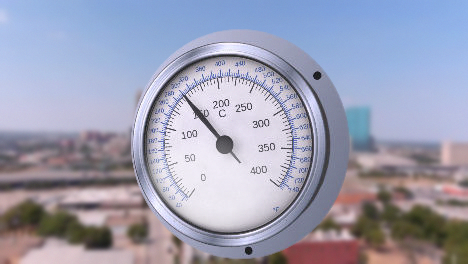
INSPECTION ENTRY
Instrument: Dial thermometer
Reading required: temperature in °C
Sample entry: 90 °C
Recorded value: 150 °C
